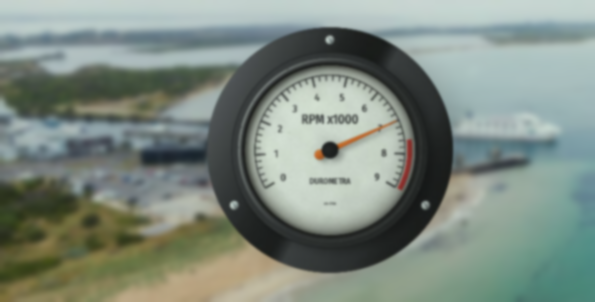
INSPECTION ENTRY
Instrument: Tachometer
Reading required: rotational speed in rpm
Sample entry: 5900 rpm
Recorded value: 7000 rpm
